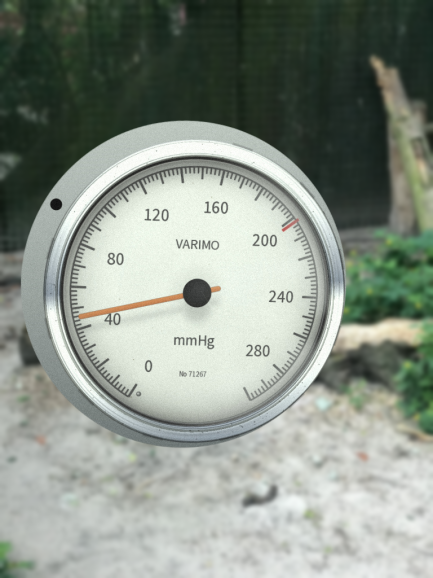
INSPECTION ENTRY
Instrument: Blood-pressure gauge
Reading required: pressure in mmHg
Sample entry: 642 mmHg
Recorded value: 46 mmHg
